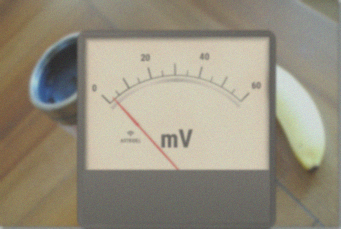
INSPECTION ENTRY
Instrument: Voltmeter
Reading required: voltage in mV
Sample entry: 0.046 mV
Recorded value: 2.5 mV
